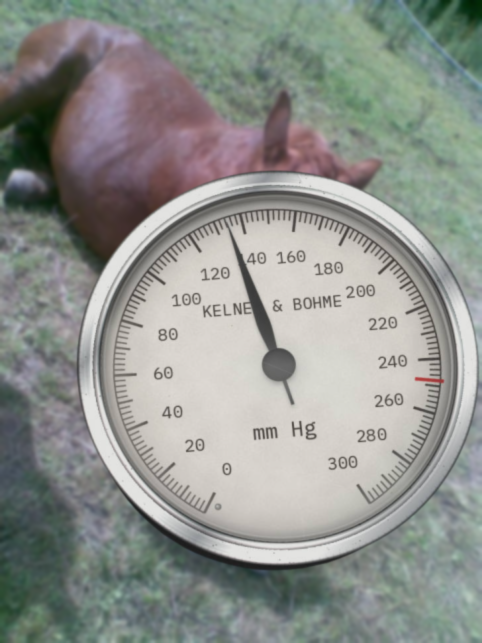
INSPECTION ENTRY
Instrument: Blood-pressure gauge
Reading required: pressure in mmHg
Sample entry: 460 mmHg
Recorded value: 134 mmHg
